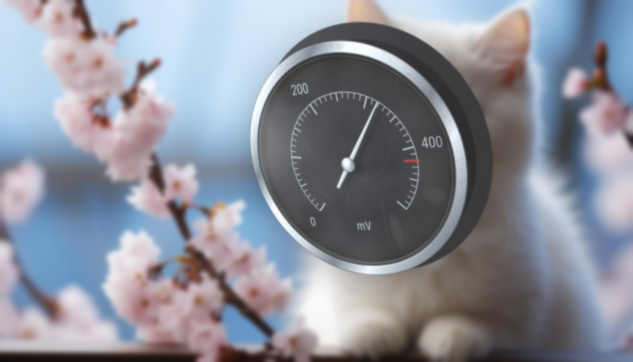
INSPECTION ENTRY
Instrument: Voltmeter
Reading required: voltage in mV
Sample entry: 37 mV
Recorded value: 320 mV
